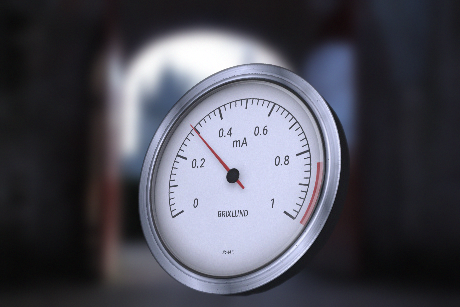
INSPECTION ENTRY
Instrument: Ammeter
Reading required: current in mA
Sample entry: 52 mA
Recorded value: 0.3 mA
